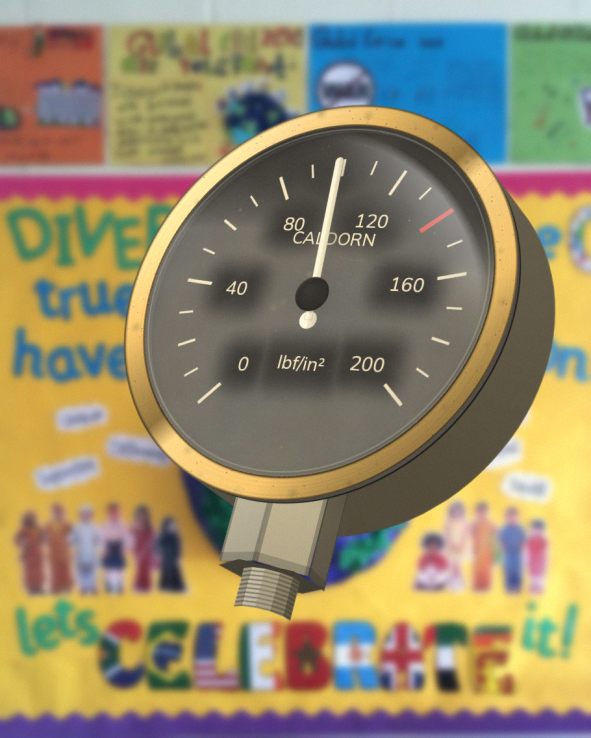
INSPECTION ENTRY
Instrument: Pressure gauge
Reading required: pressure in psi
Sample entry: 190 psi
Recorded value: 100 psi
